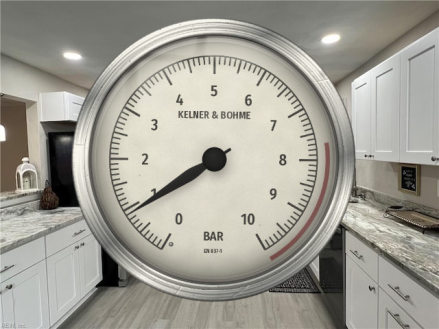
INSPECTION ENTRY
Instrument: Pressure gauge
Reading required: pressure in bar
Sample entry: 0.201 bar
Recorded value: 0.9 bar
